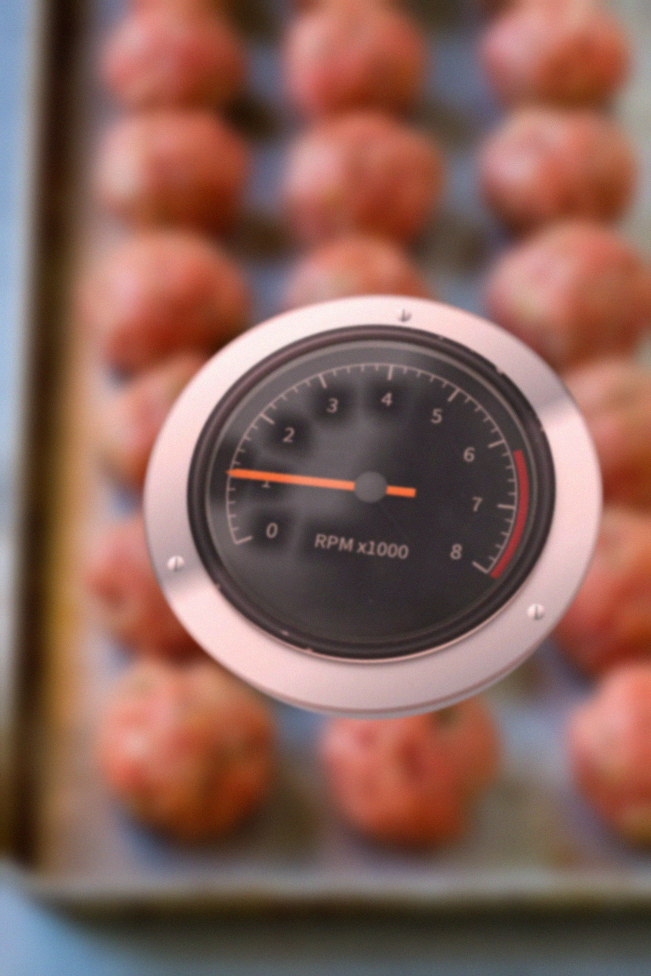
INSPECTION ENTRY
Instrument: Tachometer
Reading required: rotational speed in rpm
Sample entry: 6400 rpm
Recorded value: 1000 rpm
